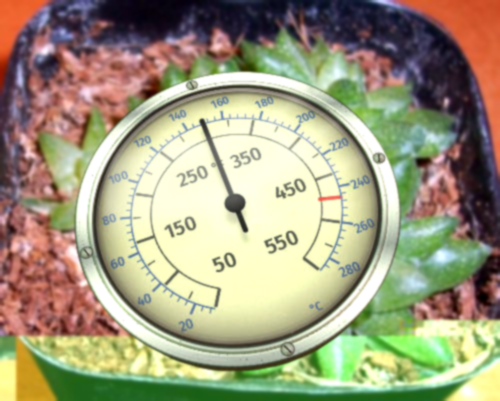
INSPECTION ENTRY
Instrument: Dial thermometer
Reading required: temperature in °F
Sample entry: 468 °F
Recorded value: 300 °F
